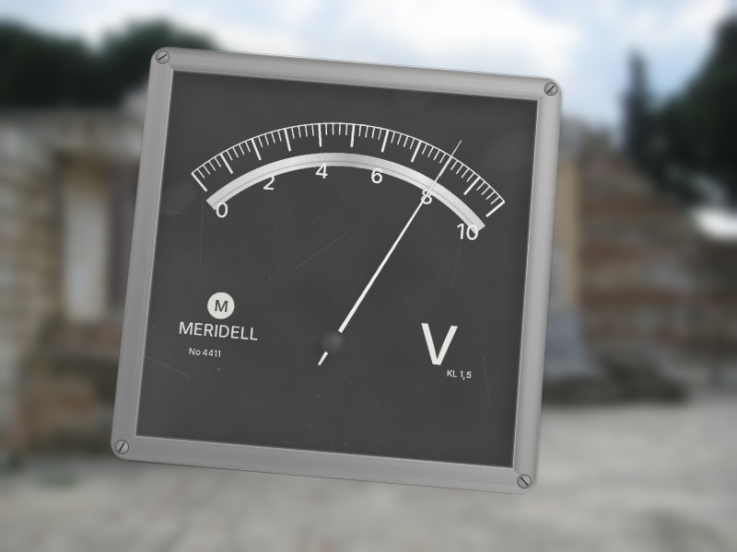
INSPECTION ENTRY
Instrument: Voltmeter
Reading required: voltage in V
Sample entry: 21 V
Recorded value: 8 V
